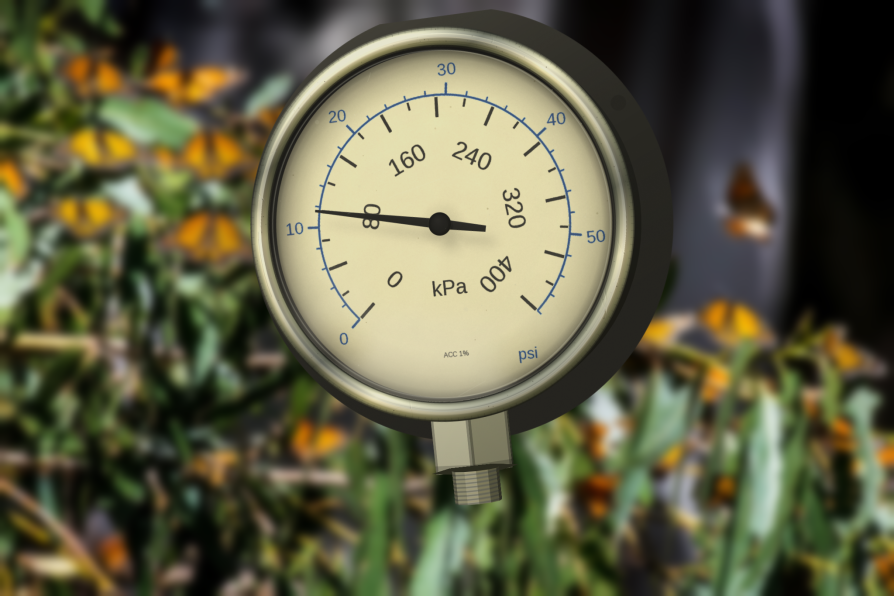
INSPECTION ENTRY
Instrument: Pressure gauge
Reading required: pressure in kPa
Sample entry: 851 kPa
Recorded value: 80 kPa
